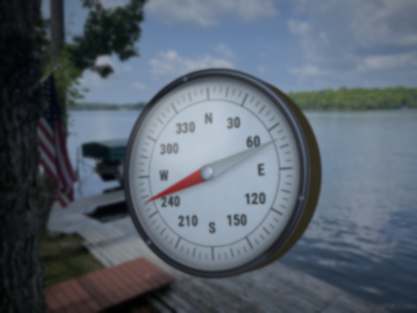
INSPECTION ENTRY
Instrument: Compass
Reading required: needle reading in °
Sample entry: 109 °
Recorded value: 250 °
